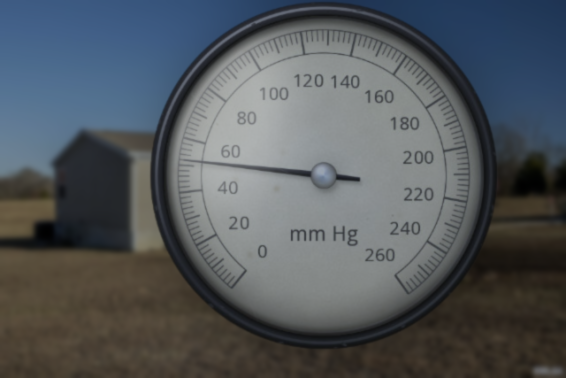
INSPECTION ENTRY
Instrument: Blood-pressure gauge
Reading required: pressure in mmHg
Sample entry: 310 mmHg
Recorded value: 52 mmHg
